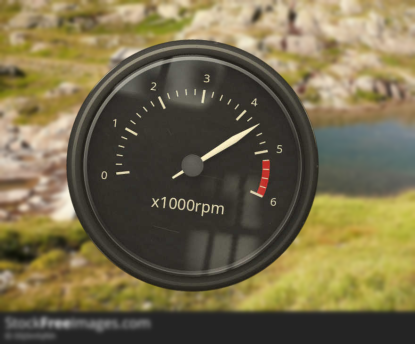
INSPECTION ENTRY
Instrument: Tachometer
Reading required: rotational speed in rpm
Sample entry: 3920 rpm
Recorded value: 4400 rpm
